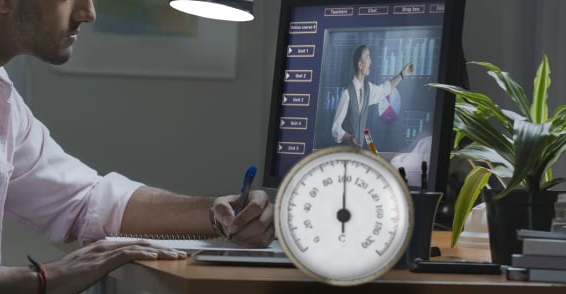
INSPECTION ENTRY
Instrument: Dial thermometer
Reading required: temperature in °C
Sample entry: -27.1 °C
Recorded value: 100 °C
